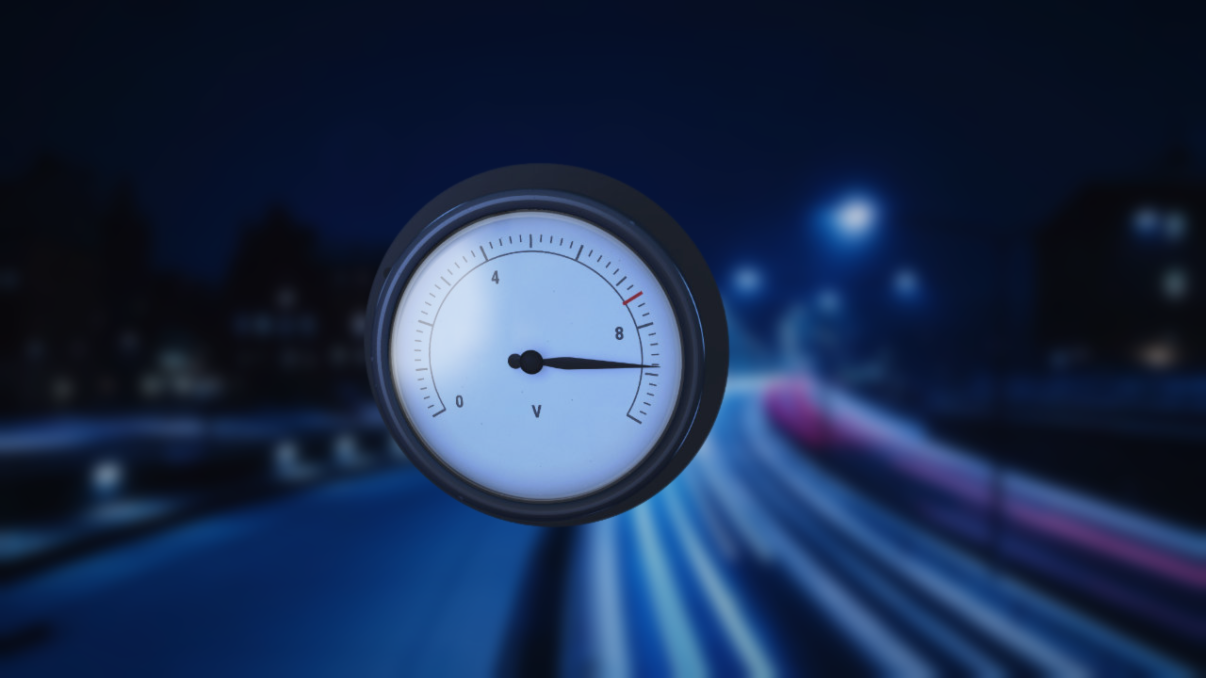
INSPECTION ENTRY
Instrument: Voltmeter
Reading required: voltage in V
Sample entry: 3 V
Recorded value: 8.8 V
